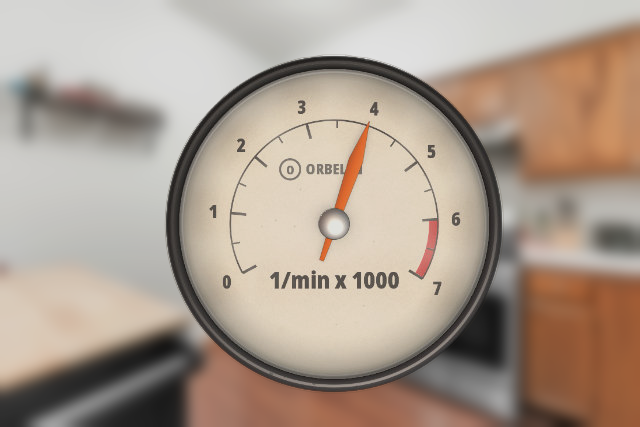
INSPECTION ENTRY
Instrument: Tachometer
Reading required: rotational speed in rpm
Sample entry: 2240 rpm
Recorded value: 4000 rpm
